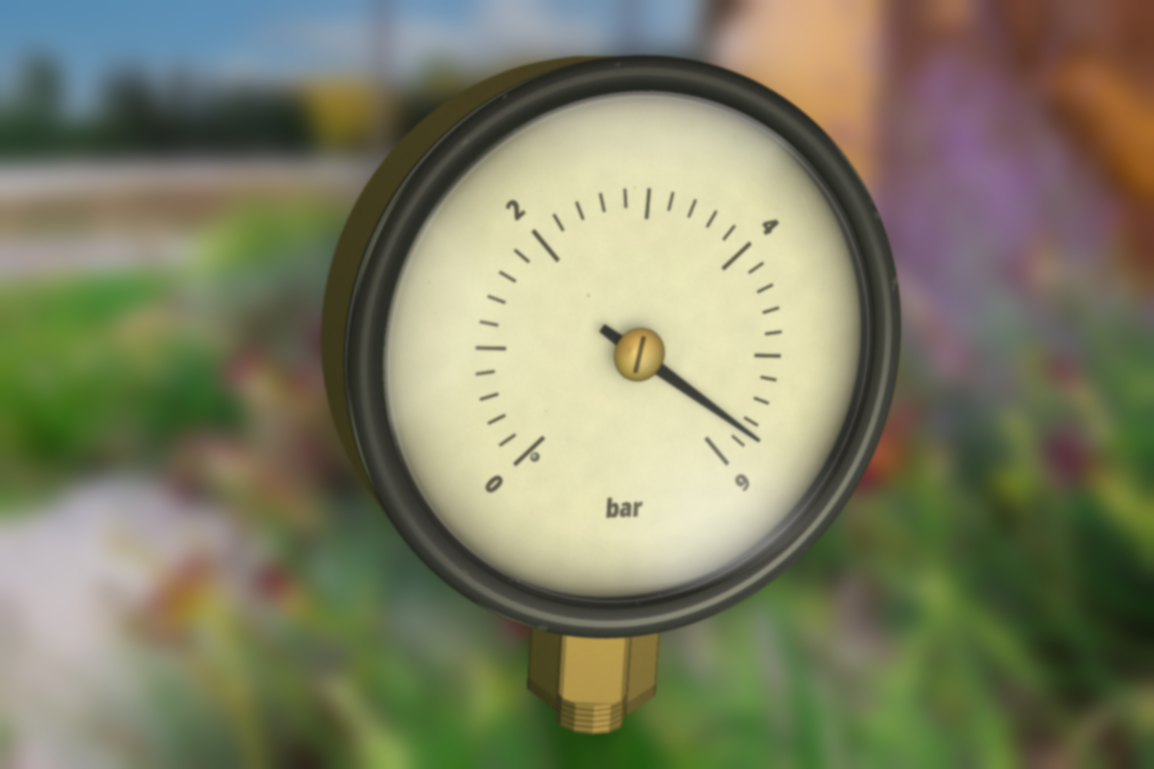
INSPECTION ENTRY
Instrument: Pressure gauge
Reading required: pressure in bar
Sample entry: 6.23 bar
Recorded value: 5.7 bar
